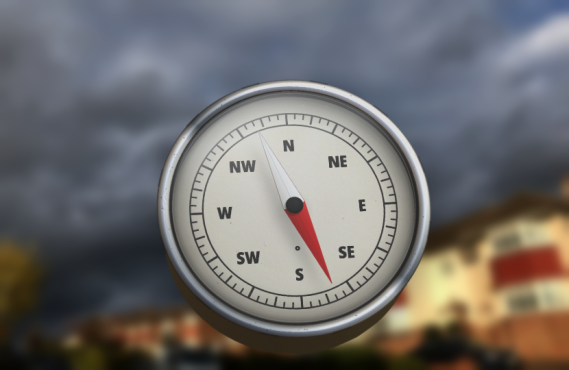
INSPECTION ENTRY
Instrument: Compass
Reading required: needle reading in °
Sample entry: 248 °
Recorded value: 160 °
